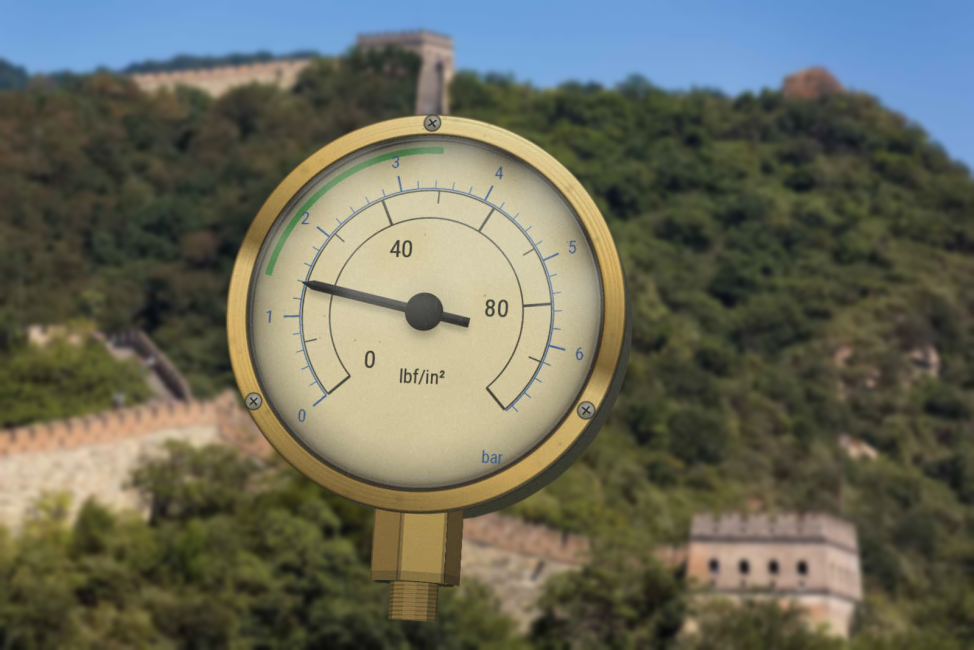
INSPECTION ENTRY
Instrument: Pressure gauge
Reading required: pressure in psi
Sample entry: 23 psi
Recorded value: 20 psi
